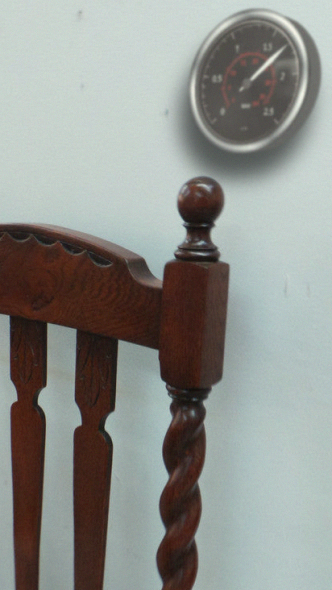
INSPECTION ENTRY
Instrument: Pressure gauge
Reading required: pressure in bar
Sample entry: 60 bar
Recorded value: 1.7 bar
